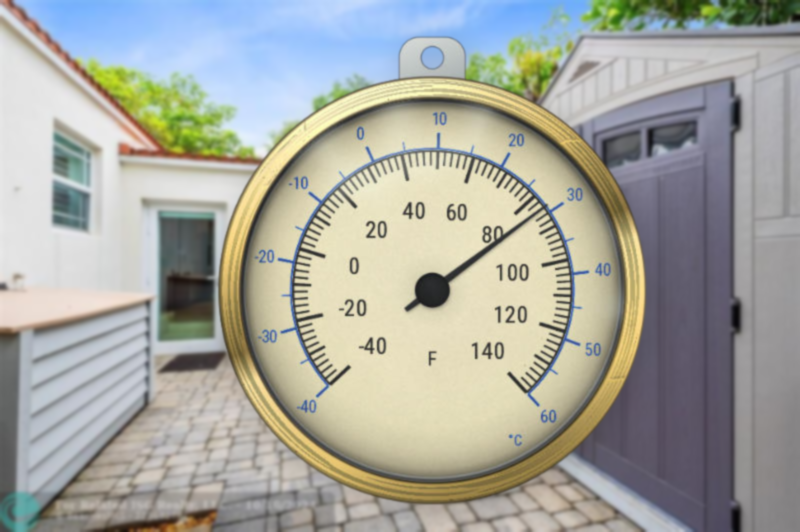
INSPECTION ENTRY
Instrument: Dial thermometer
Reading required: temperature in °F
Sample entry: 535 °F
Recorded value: 84 °F
